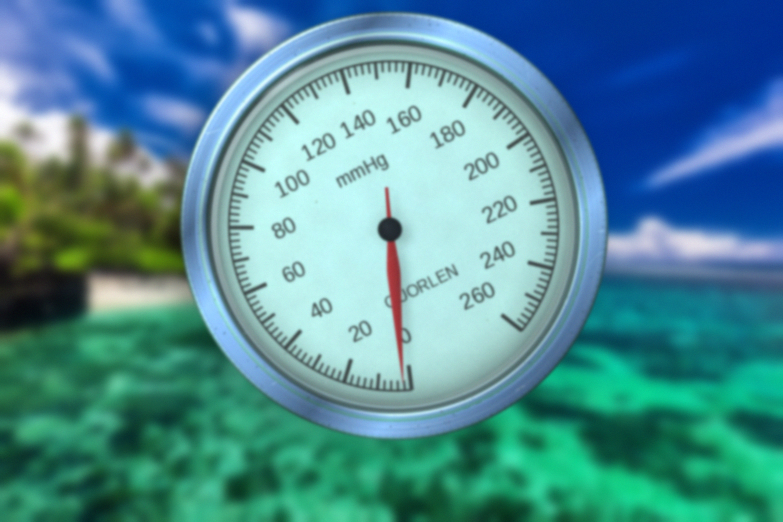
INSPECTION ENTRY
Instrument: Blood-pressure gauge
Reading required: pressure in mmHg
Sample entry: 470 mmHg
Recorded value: 2 mmHg
